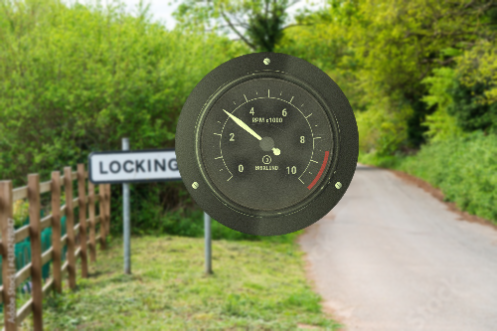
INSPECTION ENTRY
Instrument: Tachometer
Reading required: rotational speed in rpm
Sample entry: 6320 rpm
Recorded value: 3000 rpm
